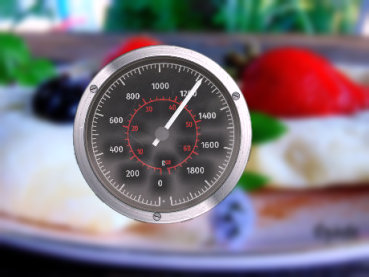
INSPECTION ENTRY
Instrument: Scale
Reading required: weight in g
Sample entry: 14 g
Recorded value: 1220 g
